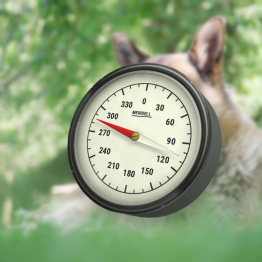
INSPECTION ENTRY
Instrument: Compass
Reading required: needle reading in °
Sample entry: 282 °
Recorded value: 285 °
